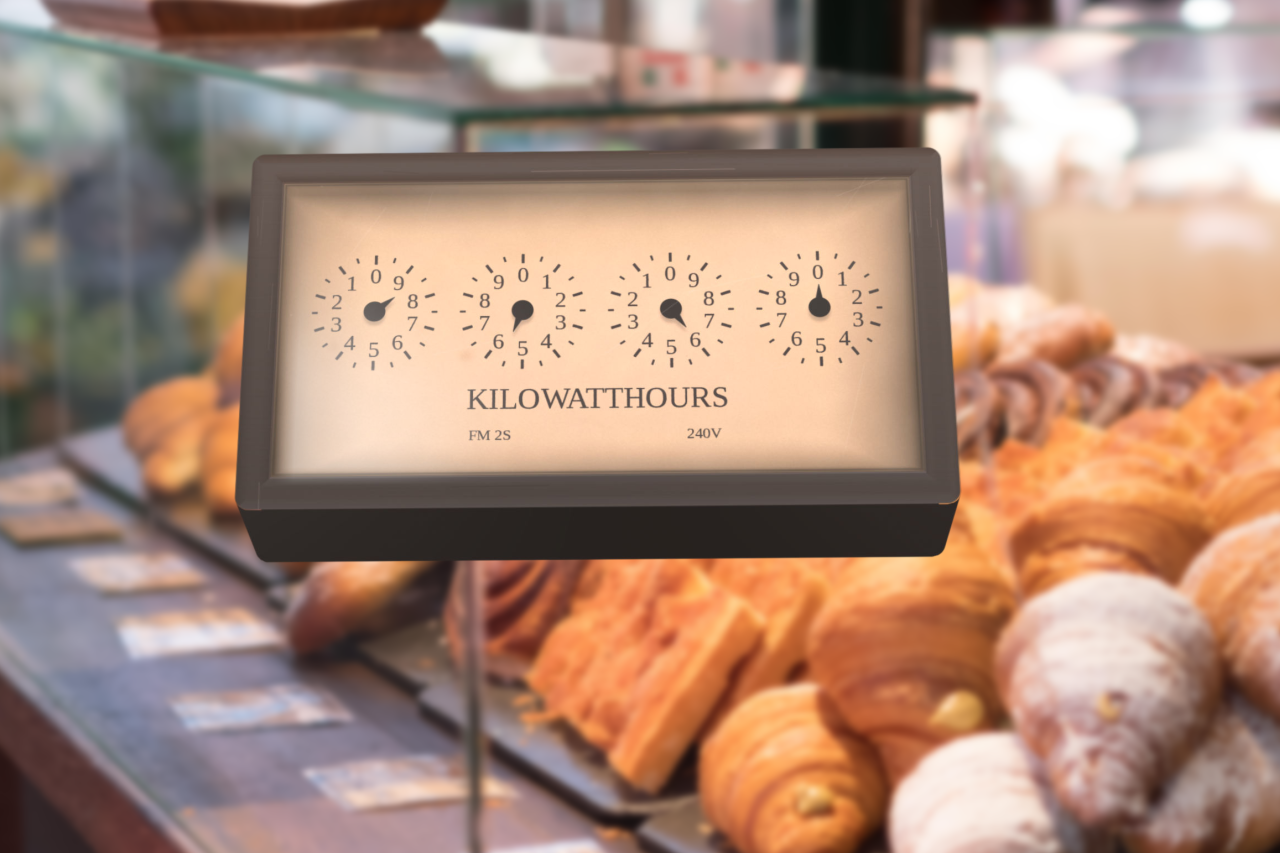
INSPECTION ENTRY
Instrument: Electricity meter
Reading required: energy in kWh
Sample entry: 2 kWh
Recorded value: 8560 kWh
